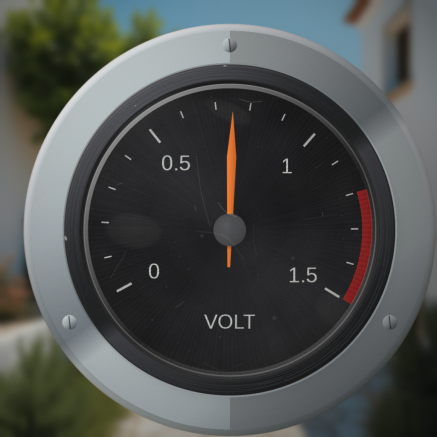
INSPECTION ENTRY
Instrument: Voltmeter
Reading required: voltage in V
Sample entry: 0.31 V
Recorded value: 0.75 V
